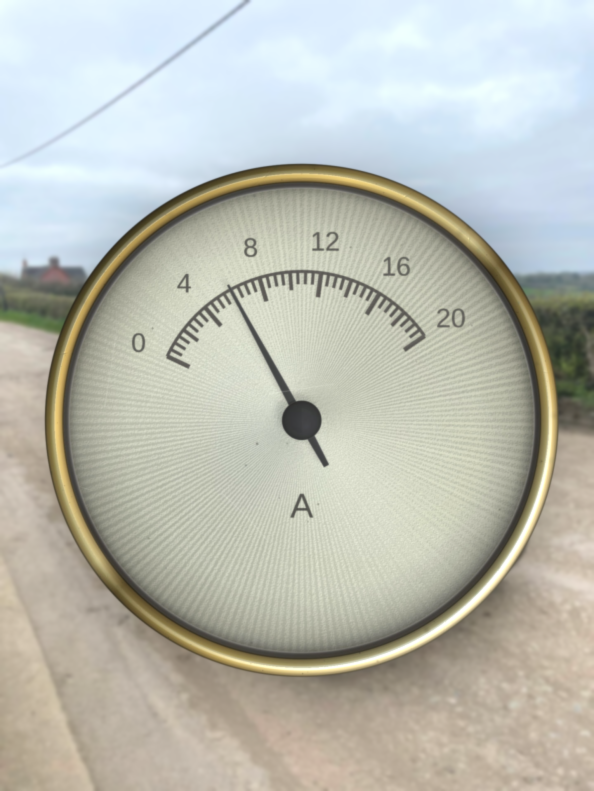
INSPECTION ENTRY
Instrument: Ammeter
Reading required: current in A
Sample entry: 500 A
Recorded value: 6 A
